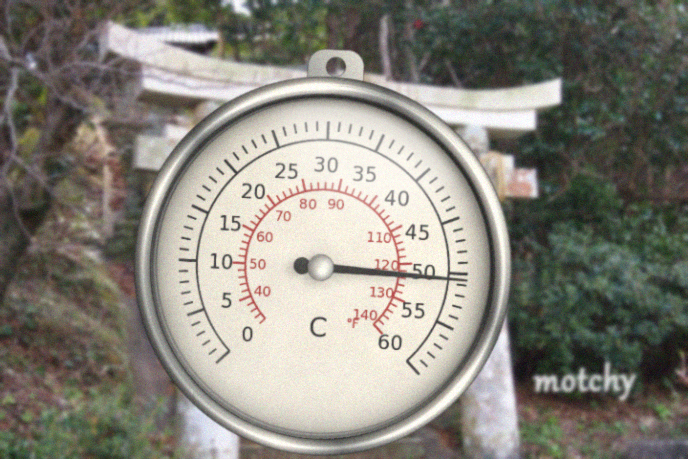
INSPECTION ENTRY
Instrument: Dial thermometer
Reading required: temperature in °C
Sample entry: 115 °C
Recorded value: 50.5 °C
